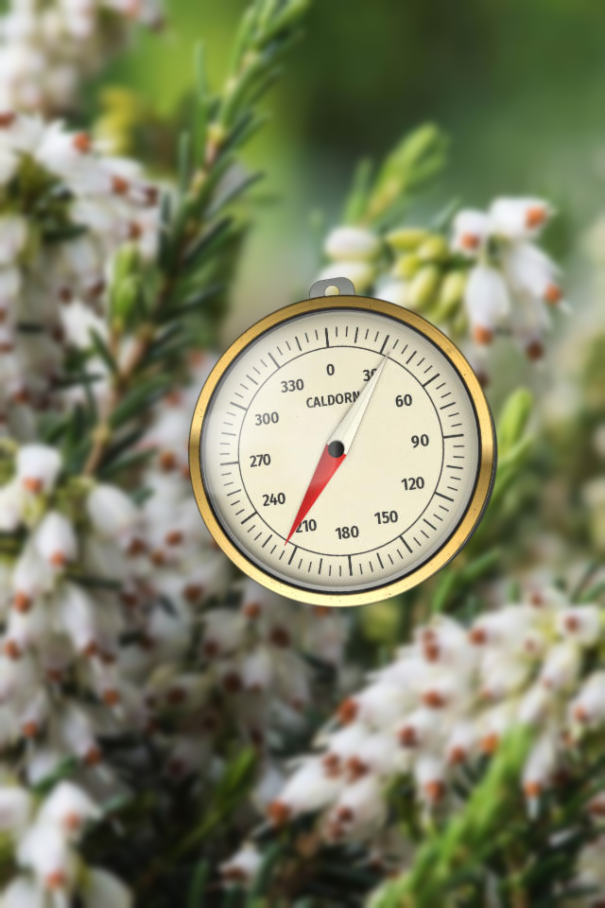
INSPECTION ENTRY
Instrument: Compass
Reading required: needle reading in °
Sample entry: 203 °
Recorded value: 215 °
